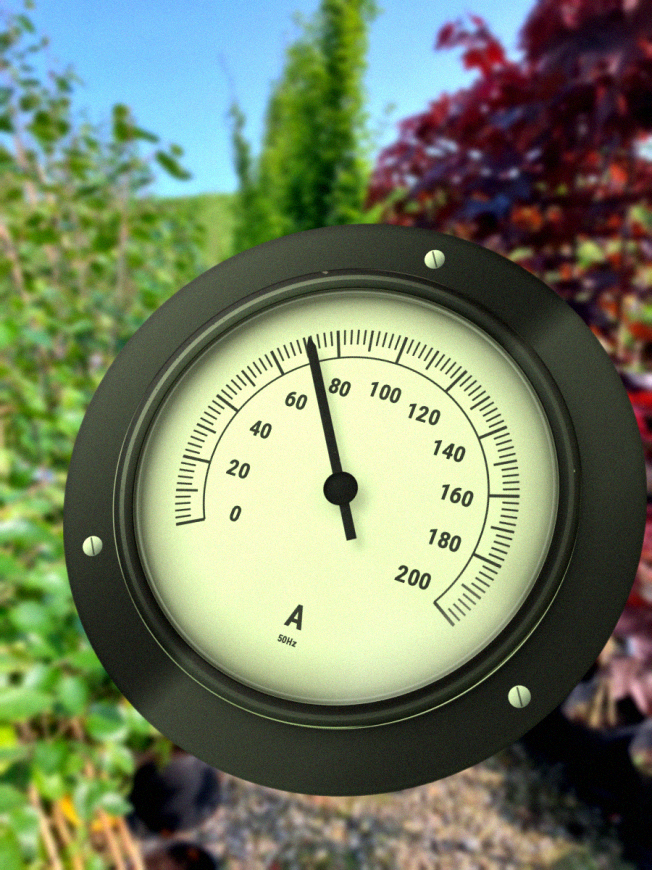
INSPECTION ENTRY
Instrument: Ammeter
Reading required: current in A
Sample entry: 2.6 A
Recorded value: 72 A
